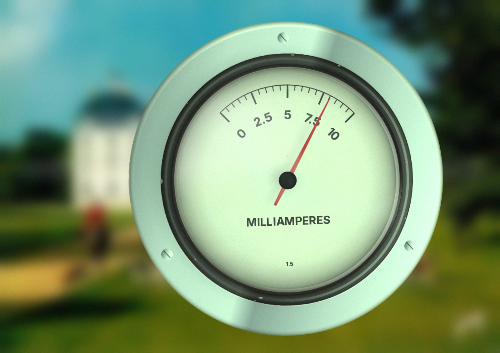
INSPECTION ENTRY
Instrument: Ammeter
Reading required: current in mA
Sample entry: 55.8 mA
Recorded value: 8 mA
